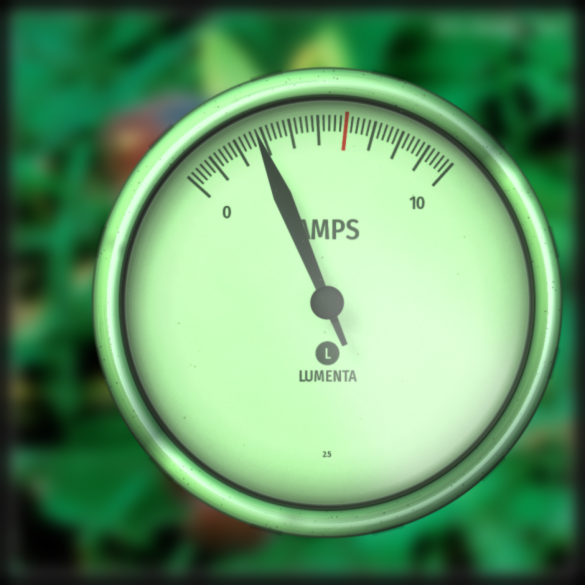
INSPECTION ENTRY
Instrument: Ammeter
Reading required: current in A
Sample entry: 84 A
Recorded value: 2.8 A
